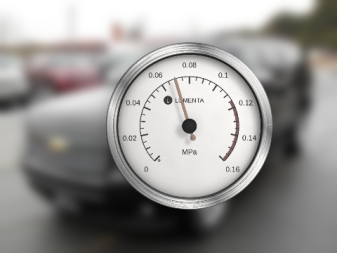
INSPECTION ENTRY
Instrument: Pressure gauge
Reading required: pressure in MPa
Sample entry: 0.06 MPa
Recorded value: 0.07 MPa
